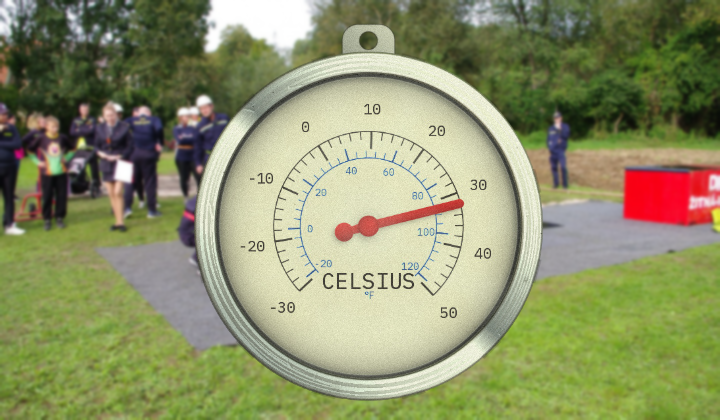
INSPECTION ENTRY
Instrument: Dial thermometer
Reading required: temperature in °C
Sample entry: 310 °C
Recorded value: 32 °C
